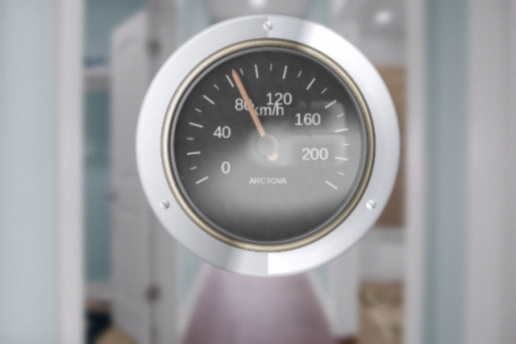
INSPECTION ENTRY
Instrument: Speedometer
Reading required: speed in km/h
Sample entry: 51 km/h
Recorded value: 85 km/h
